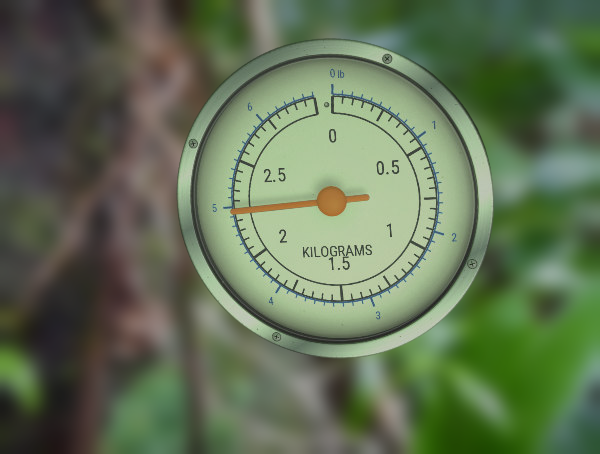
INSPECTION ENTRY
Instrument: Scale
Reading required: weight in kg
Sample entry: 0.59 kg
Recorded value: 2.25 kg
